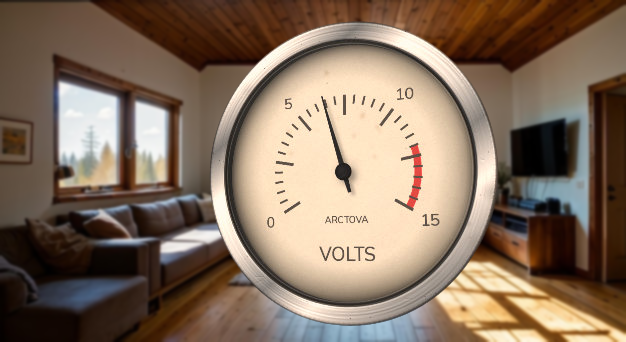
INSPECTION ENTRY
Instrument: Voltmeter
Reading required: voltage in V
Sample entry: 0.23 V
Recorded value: 6.5 V
